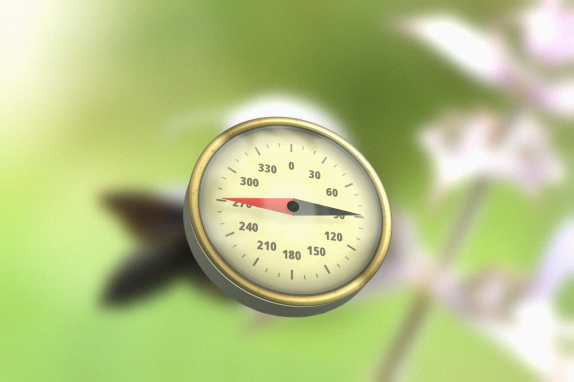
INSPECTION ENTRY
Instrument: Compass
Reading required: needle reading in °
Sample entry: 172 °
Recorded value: 270 °
